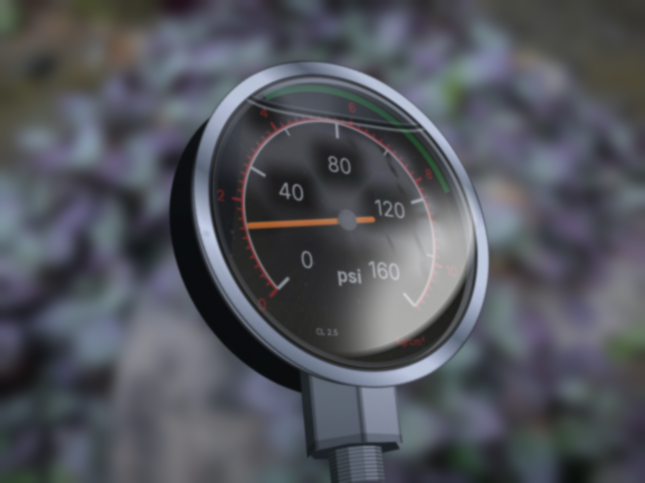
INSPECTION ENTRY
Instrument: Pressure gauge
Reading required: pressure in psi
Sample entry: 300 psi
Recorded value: 20 psi
